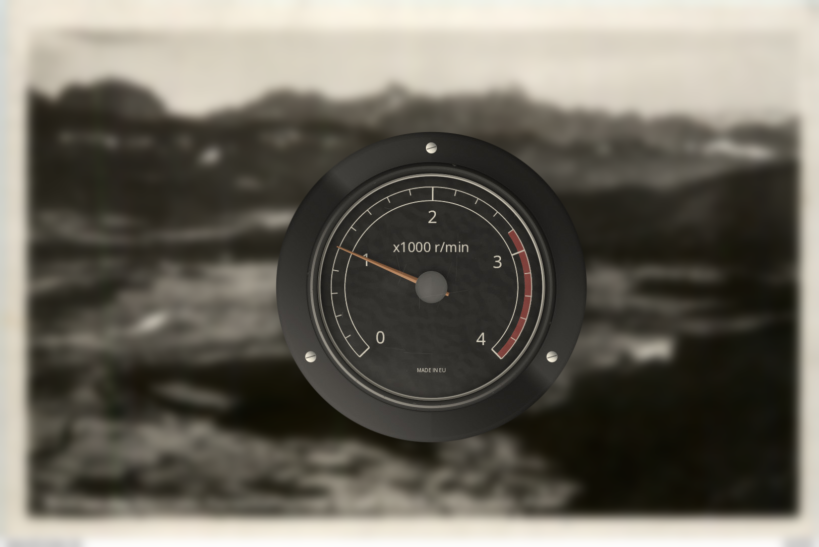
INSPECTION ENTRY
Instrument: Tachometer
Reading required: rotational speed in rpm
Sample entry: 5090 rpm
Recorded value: 1000 rpm
